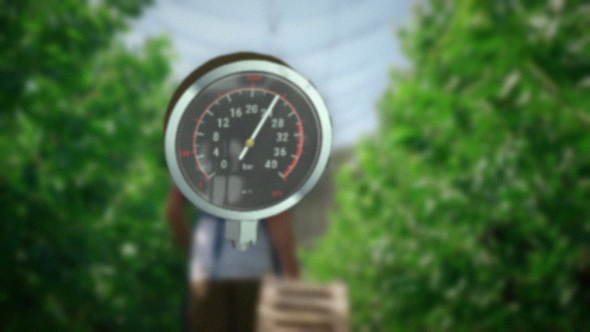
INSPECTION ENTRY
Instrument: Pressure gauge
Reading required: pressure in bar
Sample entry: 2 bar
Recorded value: 24 bar
